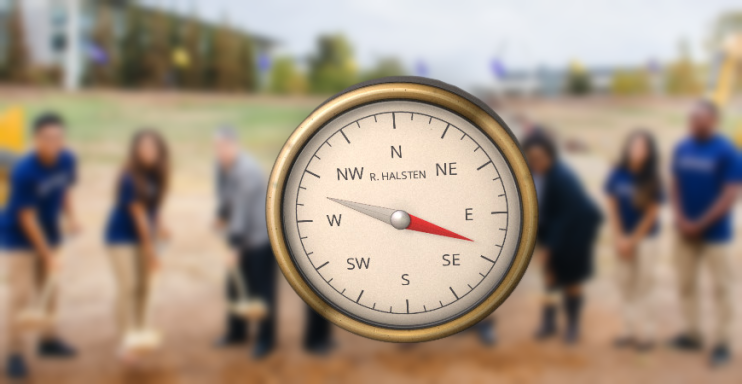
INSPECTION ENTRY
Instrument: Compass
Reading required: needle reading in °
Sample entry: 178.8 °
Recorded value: 110 °
